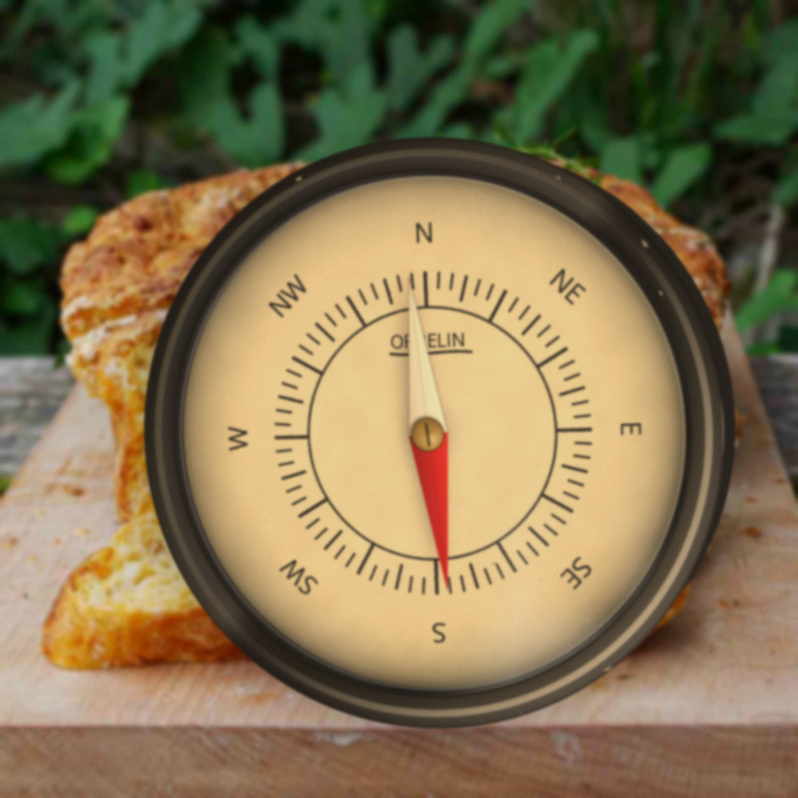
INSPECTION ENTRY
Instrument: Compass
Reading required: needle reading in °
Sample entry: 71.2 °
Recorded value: 175 °
